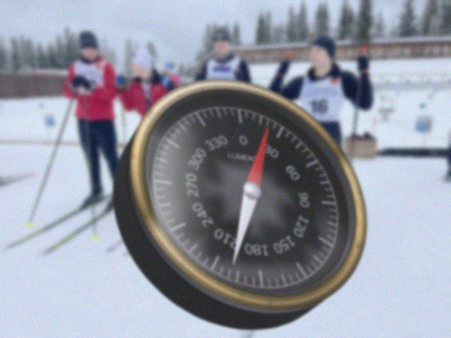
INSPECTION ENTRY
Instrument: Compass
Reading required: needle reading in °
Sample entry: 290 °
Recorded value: 20 °
